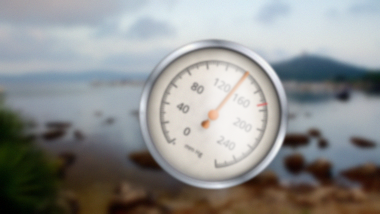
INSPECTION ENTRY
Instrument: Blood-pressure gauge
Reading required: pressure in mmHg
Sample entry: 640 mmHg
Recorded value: 140 mmHg
